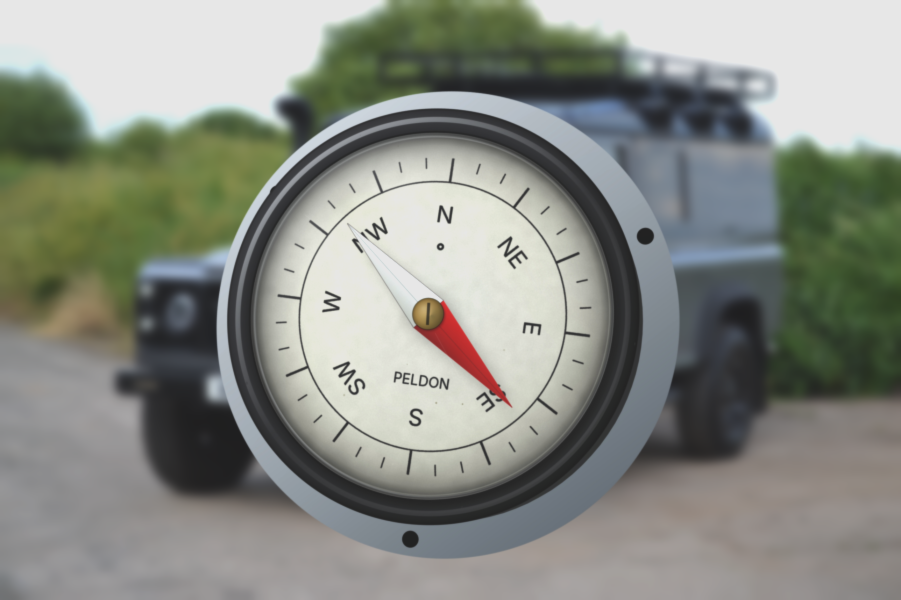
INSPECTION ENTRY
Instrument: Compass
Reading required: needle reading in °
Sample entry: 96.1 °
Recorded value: 130 °
